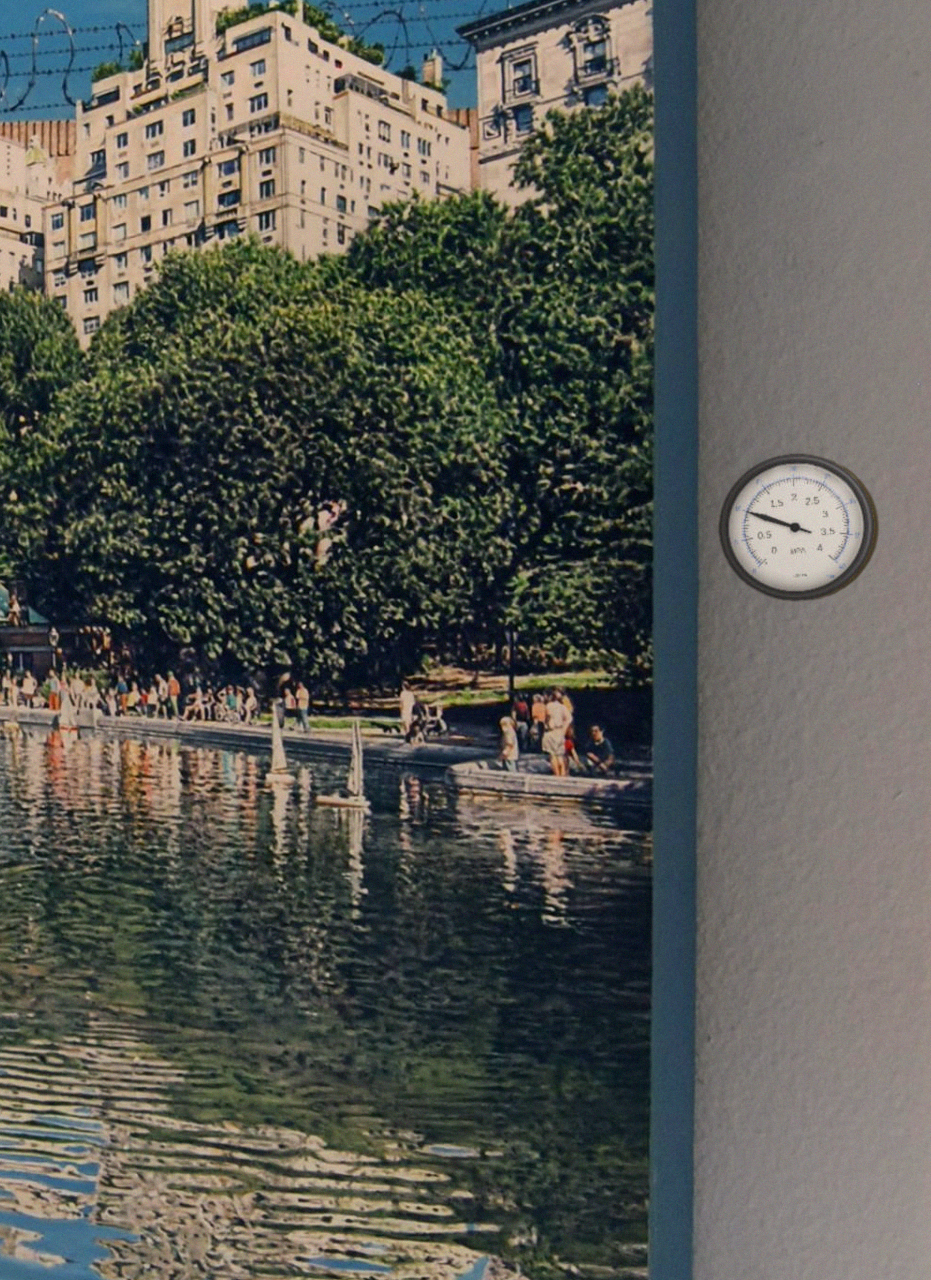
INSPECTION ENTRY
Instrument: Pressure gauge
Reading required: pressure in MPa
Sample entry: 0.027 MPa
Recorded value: 1 MPa
